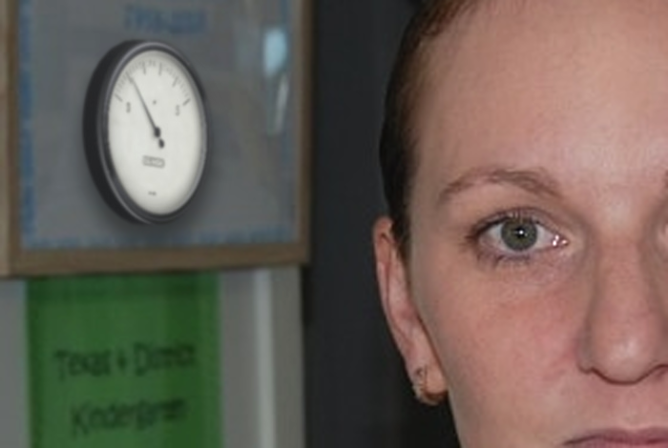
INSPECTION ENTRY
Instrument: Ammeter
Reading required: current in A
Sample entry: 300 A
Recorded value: 1 A
